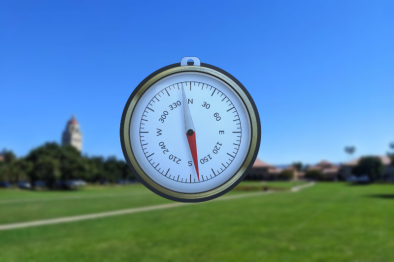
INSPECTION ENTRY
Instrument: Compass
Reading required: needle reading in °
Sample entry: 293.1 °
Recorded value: 170 °
